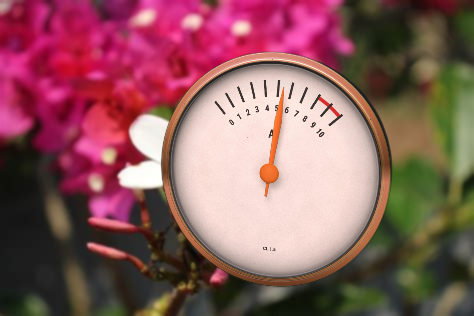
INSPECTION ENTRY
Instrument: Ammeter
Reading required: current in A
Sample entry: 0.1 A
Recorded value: 5.5 A
